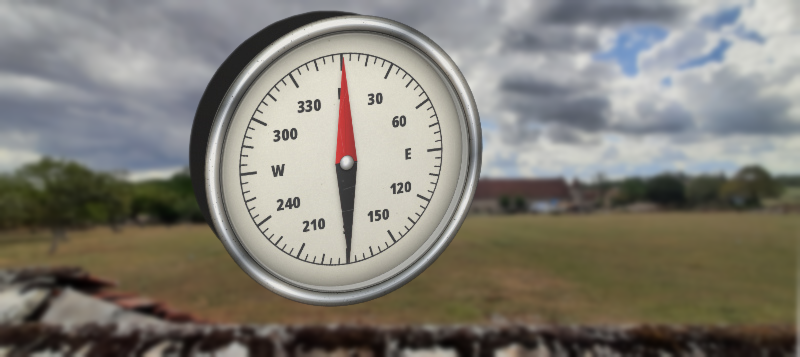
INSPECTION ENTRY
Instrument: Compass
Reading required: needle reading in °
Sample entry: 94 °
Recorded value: 0 °
